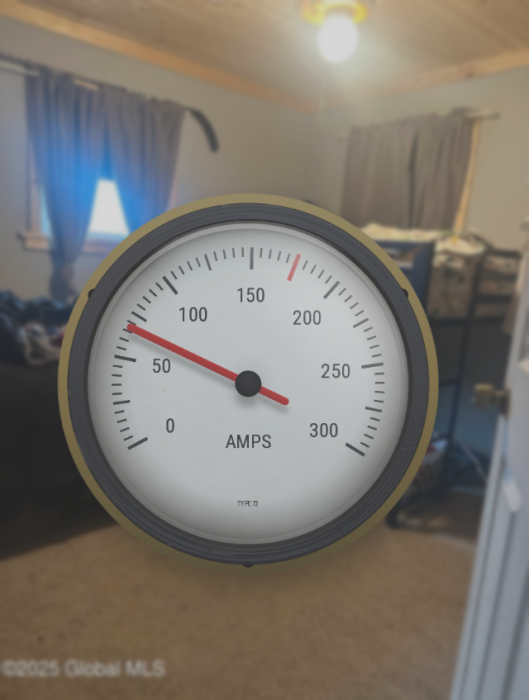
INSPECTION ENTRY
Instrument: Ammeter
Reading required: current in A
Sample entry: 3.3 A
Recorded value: 67.5 A
